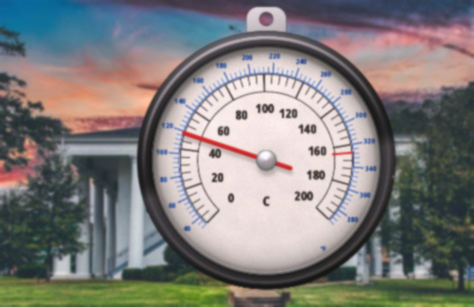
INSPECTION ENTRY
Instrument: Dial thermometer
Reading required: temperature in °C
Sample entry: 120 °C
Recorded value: 48 °C
